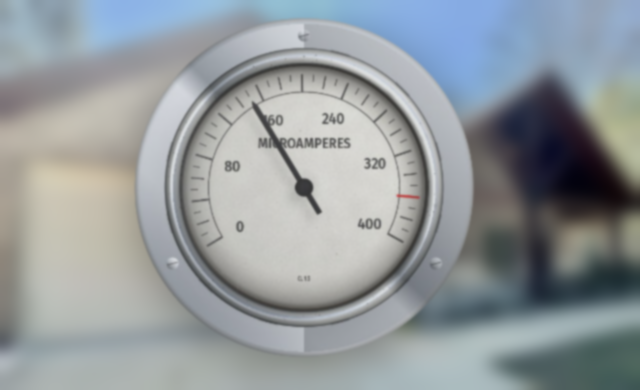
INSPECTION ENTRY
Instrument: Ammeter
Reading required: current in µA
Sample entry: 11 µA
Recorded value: 150 µA
